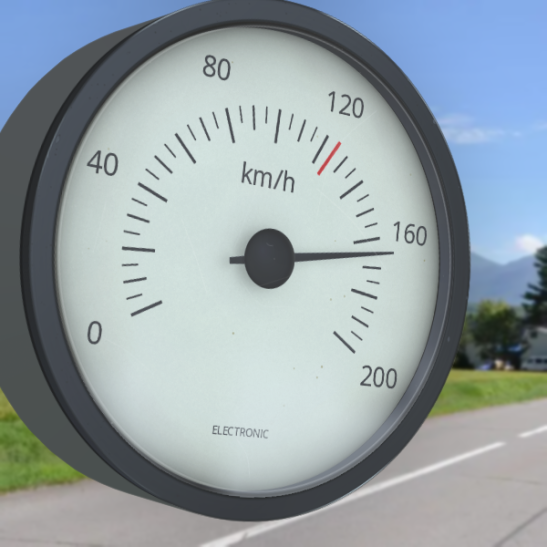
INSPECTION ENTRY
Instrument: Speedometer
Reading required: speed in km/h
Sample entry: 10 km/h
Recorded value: 165 km/h
